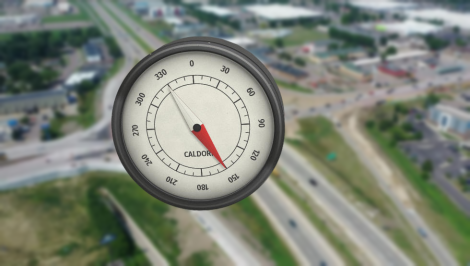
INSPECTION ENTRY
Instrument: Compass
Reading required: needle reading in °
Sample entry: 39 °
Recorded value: 150 °
